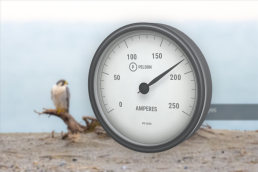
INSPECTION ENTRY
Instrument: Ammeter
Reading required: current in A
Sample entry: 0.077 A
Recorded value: 185 A
